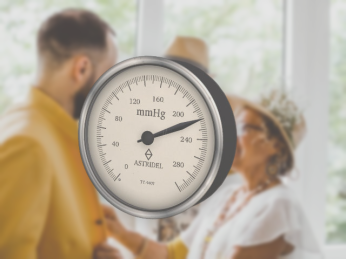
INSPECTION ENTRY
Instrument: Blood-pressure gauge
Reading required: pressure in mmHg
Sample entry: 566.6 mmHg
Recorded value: 220 mmHg
